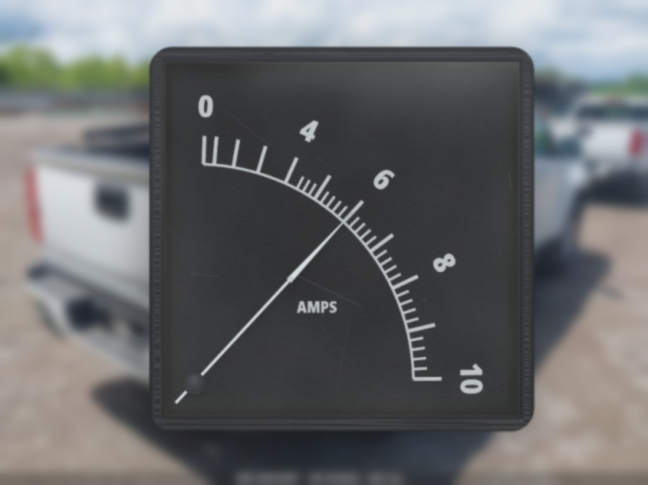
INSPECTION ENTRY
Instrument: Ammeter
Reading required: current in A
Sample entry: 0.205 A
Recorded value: 6 A
